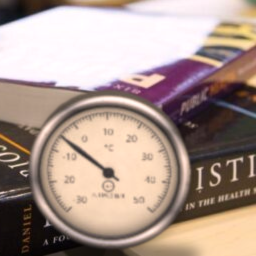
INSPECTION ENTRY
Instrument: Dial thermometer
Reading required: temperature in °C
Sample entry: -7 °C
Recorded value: -5 °C
